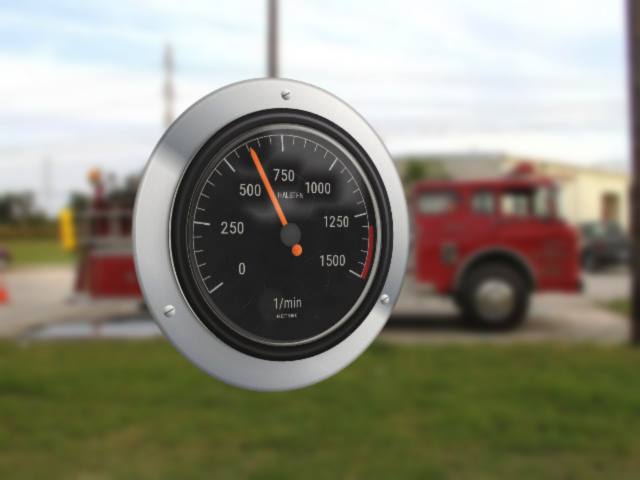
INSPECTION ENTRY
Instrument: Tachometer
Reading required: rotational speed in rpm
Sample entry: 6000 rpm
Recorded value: 600 rpm
